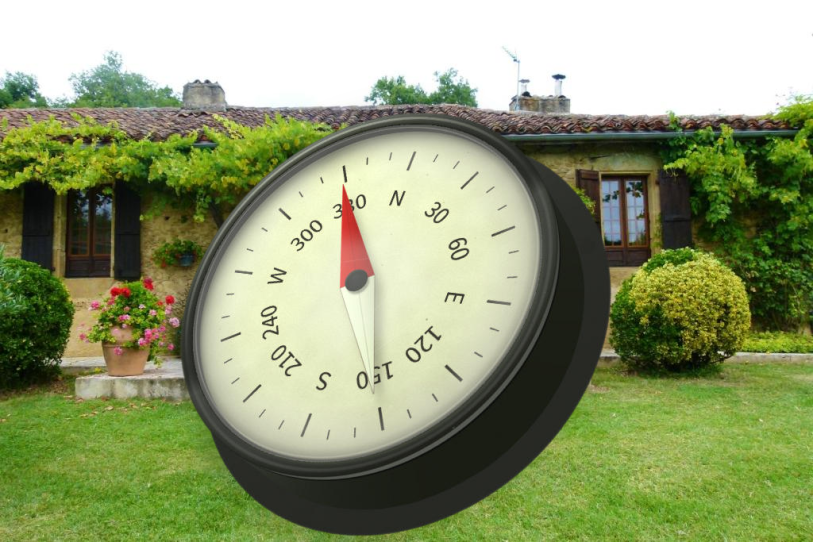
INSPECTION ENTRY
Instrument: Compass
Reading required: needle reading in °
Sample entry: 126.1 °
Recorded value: 330 °
